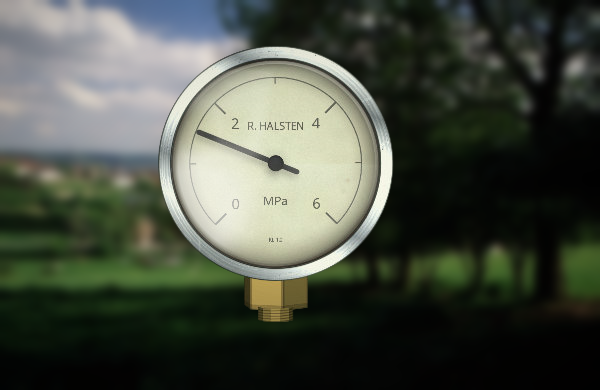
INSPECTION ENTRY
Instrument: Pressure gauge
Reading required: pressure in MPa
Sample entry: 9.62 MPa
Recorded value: 1.5 MPa
